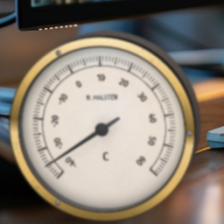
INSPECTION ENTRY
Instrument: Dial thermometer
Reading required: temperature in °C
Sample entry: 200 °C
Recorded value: -35 °C
